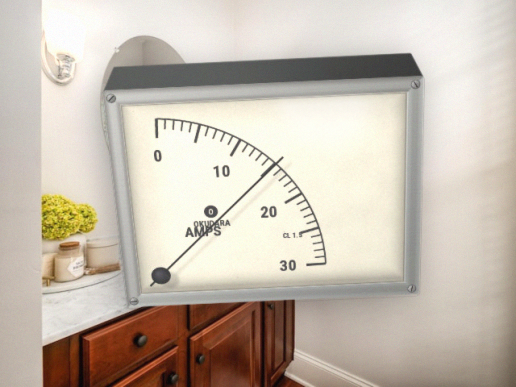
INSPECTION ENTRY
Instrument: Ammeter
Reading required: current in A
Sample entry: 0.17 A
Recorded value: 15 A
